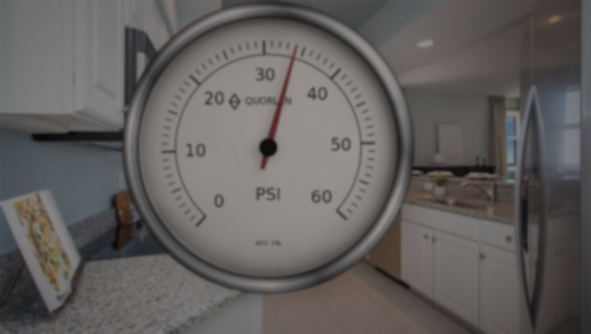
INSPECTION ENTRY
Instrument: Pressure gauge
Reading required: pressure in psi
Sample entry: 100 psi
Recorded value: 34 psi
